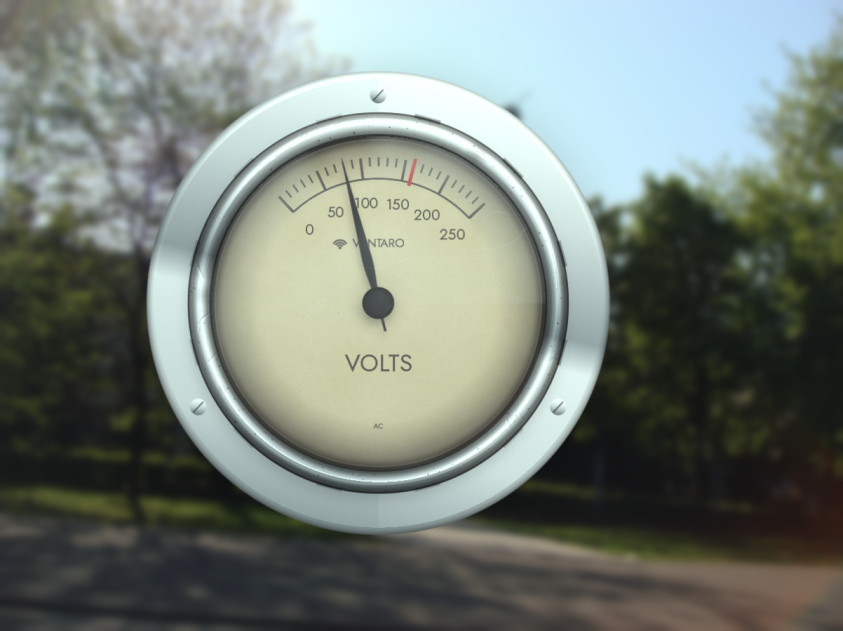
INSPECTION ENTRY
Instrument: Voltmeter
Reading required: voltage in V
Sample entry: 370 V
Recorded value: 80 V
